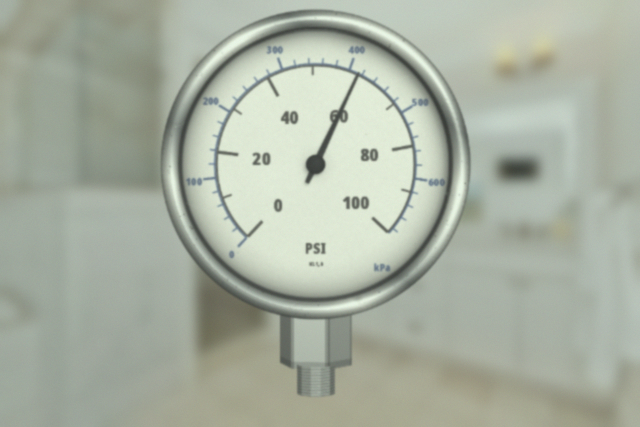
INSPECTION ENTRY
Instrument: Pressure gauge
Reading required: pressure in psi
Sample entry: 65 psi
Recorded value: 60 psi
